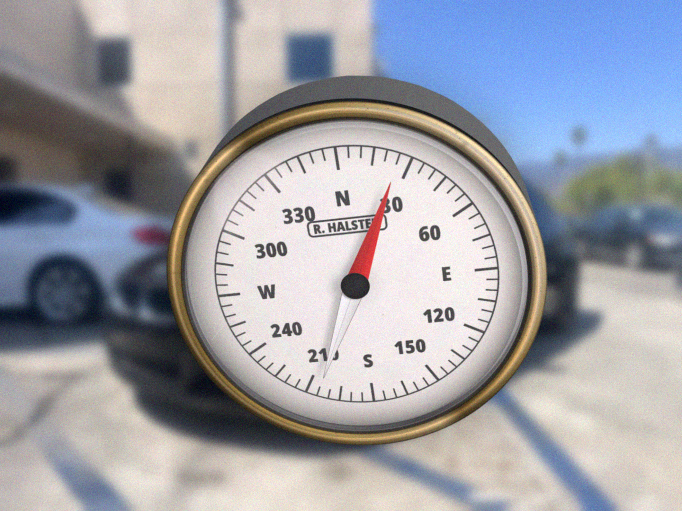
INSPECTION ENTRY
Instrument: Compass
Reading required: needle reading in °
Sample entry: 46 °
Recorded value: 25 °
